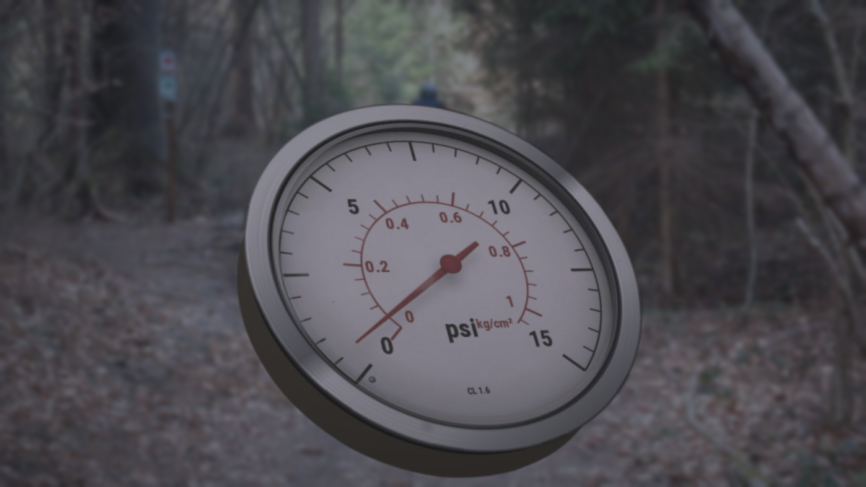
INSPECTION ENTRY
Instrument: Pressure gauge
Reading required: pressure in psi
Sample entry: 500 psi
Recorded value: 0.5 psi
